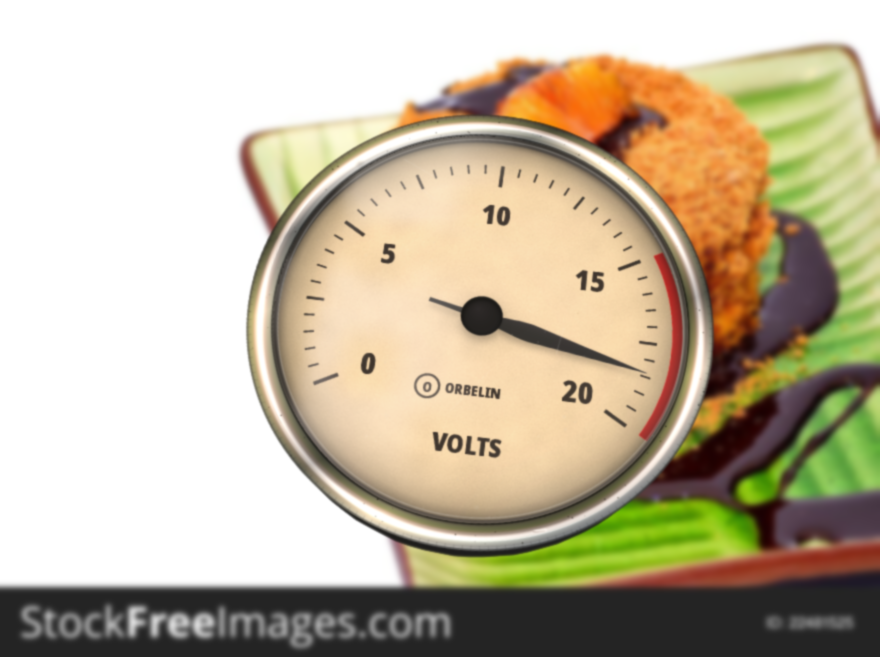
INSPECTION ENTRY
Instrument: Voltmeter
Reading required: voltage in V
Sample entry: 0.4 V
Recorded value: 18.5 V
